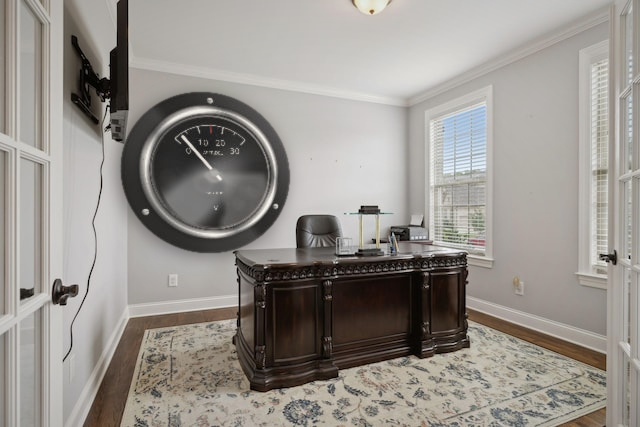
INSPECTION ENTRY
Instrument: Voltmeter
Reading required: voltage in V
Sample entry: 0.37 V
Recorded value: 2.5 V
